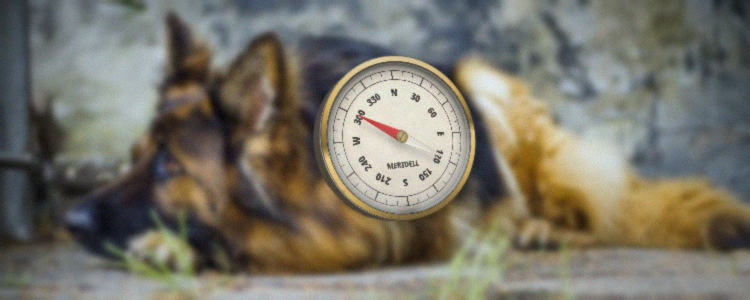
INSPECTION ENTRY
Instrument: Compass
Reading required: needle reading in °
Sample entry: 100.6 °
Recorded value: 300 °
